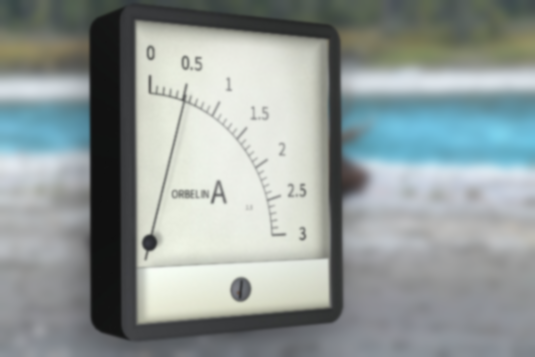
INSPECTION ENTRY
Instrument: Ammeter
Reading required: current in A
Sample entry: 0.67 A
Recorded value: 0.5 A
